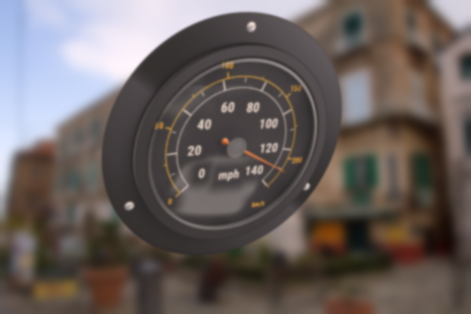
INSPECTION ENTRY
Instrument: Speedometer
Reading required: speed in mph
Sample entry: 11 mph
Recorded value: 130 mph
